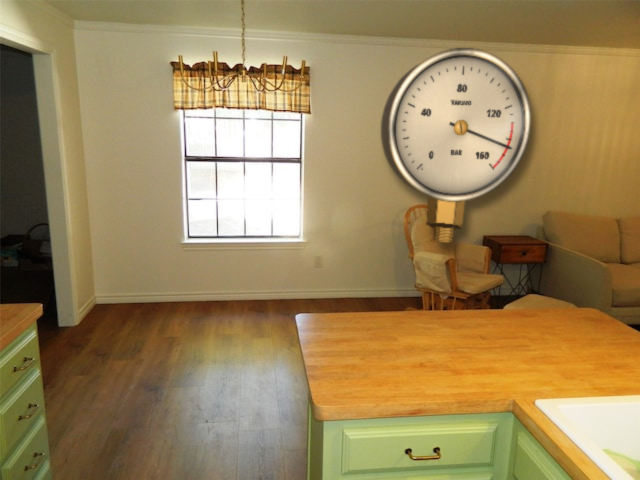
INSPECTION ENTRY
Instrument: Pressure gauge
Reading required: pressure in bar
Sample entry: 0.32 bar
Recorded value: 145 bar
